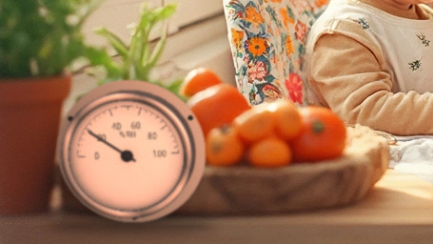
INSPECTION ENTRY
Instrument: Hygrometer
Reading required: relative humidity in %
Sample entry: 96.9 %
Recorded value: 20 %
